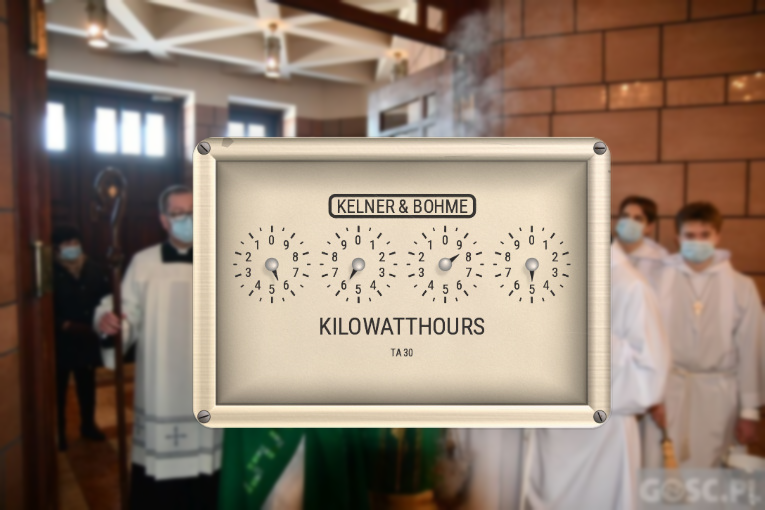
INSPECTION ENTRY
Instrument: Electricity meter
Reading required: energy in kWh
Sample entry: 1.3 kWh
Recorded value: 5585 kWh
